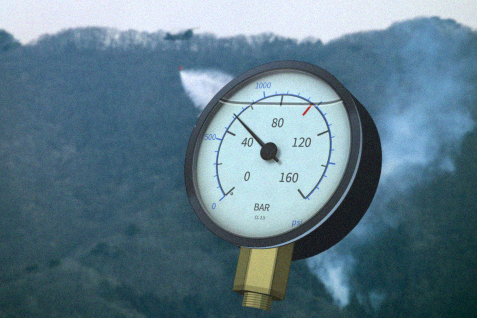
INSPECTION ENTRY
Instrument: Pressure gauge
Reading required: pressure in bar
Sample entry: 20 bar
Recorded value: 50 bar
